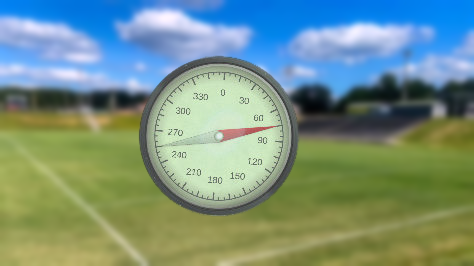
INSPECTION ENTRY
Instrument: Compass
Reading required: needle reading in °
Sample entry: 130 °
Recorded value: 75 °
